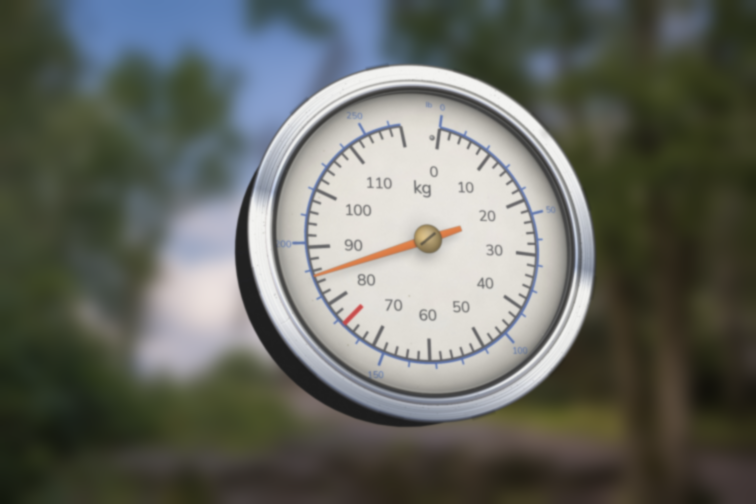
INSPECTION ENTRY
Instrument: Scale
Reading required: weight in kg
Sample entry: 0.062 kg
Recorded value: 85 kg
